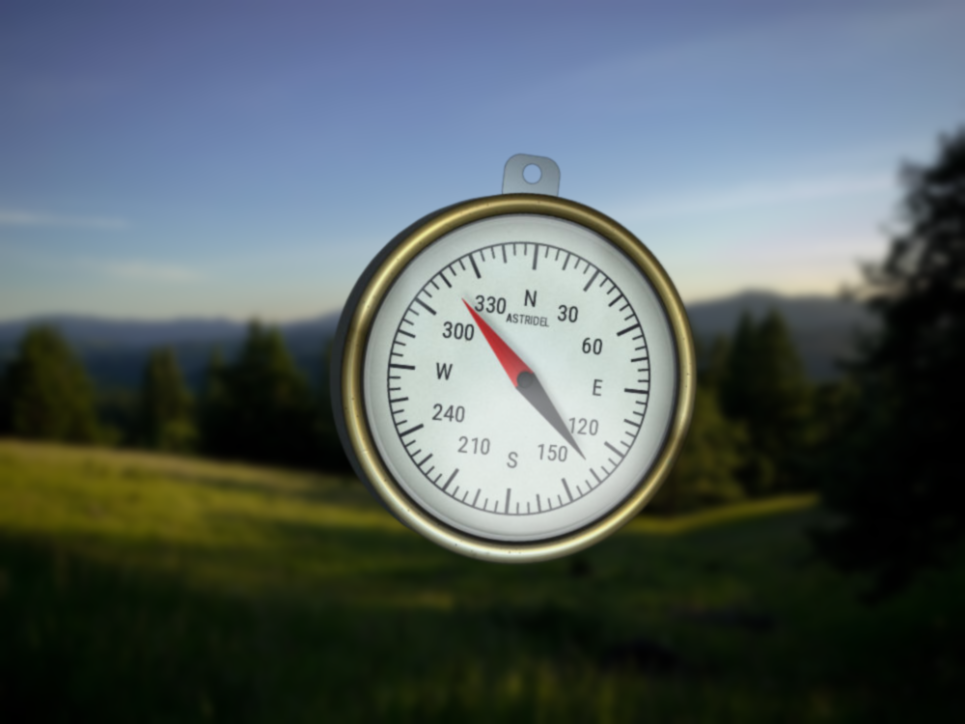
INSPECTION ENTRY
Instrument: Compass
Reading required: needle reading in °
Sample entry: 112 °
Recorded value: 315 °
